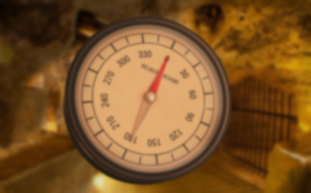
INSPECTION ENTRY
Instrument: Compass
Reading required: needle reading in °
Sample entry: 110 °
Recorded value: 0 °
